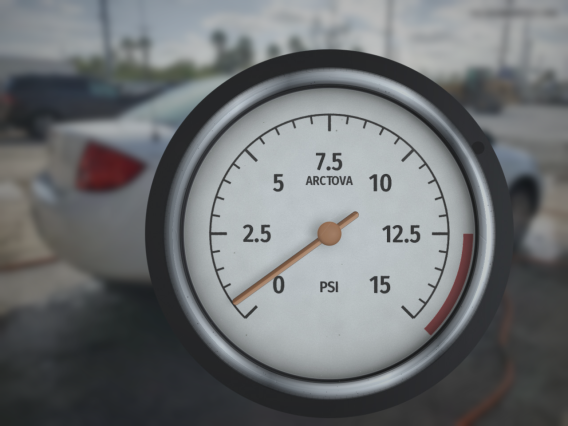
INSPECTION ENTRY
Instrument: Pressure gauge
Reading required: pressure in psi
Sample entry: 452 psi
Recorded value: 0.5 psi
